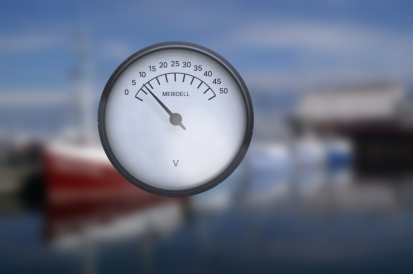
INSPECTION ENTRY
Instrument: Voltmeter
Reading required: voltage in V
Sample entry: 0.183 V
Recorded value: 7.5 V
